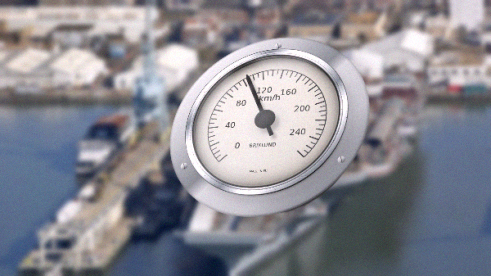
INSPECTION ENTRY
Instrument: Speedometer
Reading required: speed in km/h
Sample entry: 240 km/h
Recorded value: 105 km/h
